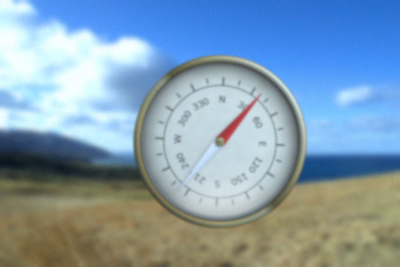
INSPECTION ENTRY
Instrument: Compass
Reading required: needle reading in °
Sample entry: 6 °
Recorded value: 37.5 °
